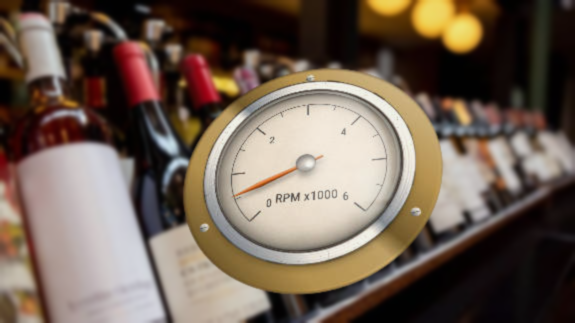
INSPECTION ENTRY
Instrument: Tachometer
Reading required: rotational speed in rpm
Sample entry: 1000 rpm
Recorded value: 500 rpm
